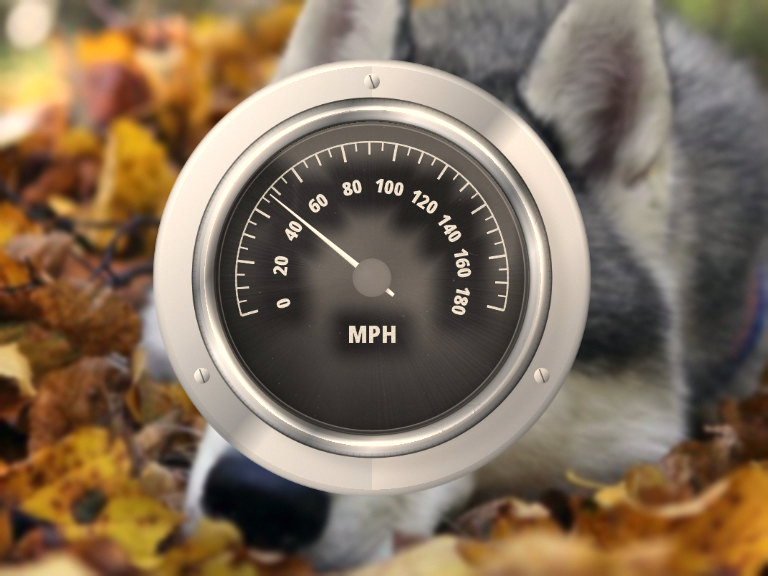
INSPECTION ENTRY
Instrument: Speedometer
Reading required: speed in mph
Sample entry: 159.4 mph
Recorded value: 47.5 mph
